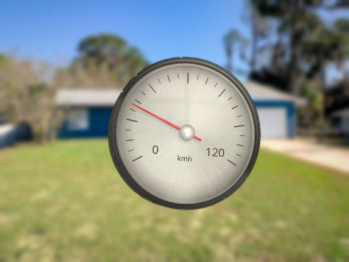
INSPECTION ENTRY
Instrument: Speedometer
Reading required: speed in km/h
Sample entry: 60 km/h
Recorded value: 27.5 km/h
